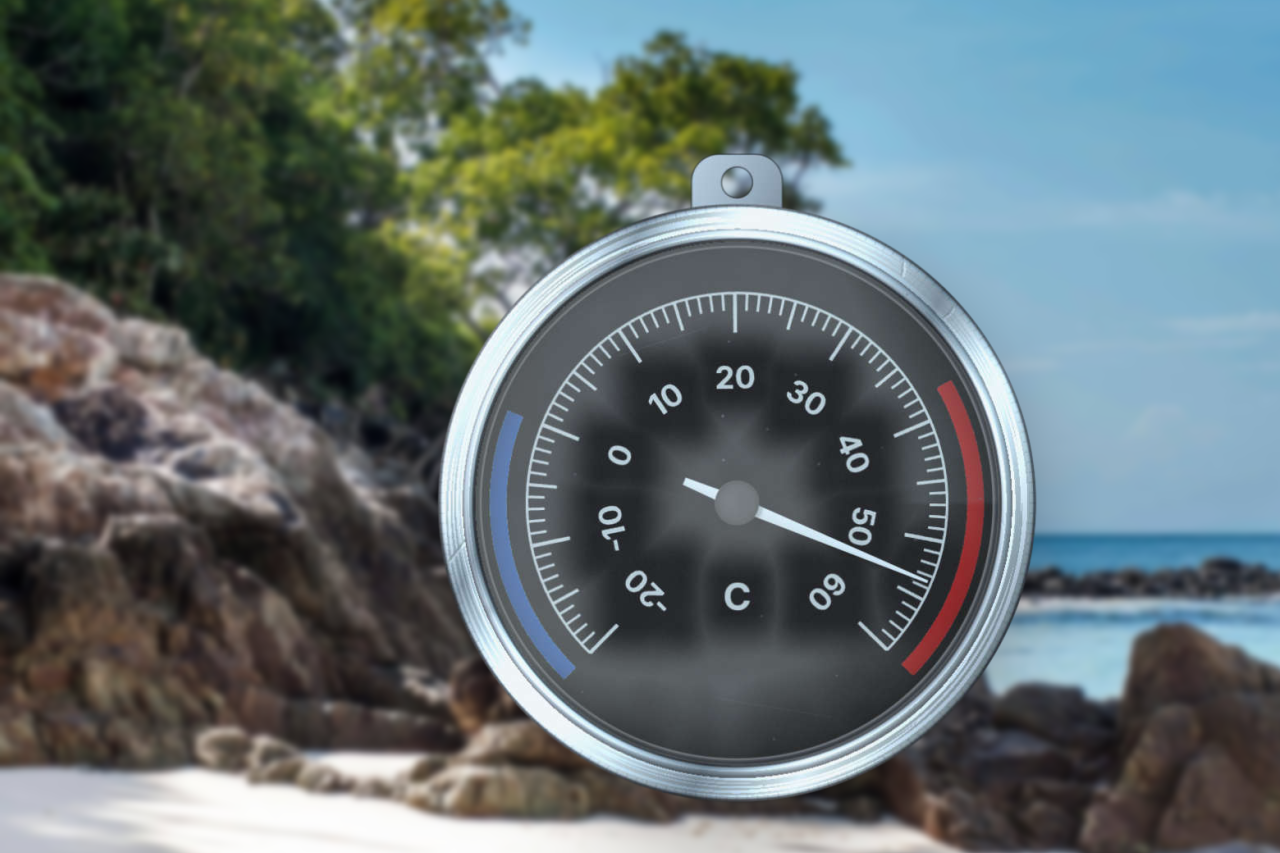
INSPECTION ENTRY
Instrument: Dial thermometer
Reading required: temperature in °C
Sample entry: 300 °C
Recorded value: 53.5 °C
